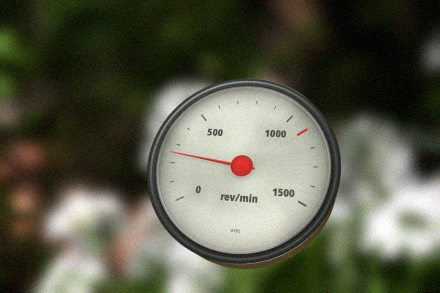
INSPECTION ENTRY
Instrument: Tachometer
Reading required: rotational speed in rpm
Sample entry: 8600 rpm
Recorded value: 250 rpm
